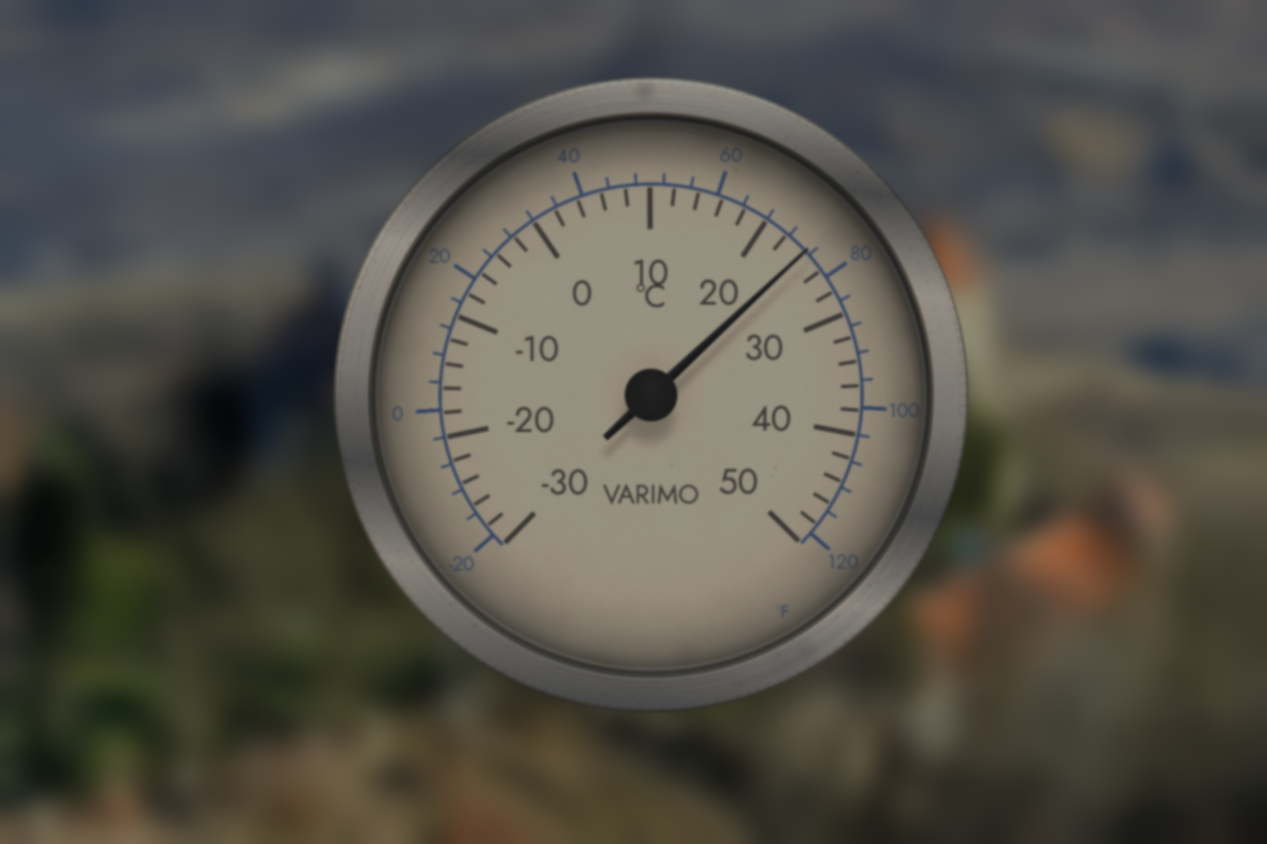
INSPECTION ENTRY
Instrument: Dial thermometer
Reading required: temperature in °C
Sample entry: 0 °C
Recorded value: 24 °C
